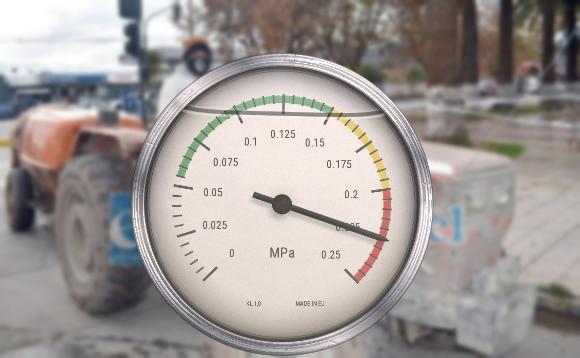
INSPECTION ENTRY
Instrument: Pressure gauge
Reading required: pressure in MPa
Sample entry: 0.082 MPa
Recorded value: 0.225 MPa
